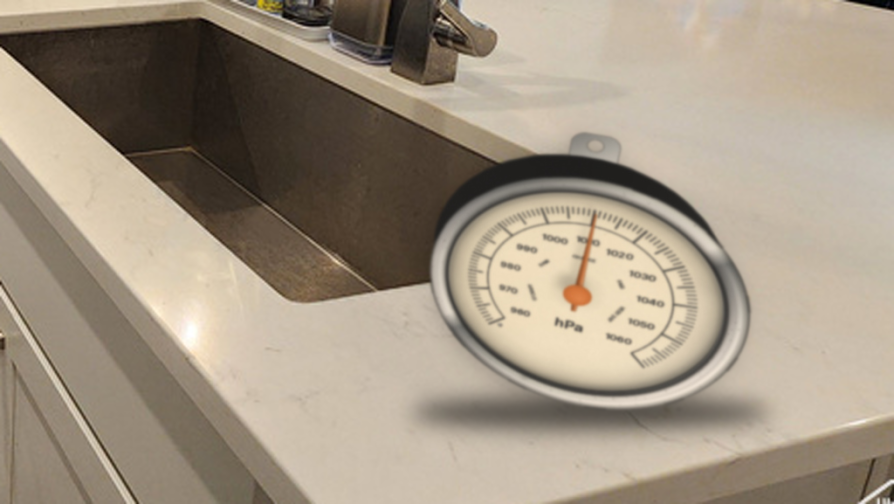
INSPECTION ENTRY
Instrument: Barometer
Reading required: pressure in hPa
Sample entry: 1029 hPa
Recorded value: 1010 hPa
